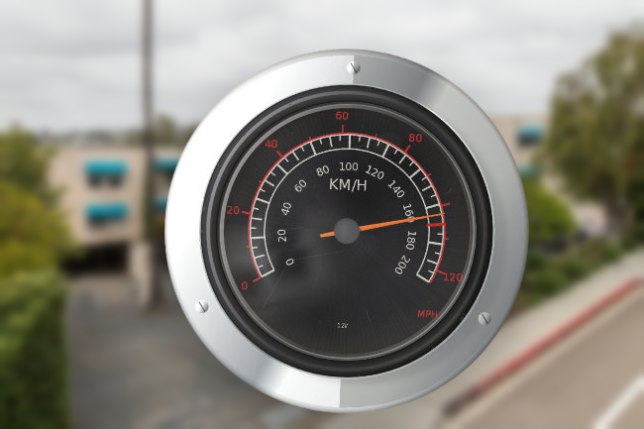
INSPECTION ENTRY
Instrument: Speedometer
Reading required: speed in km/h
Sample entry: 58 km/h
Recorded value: 165 km/h
